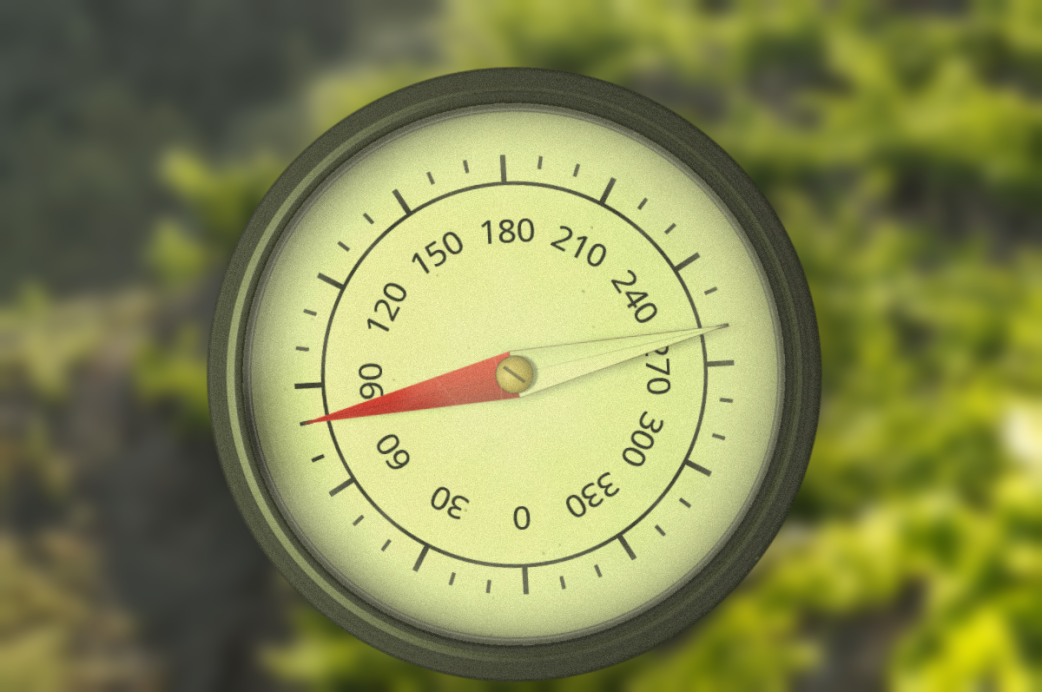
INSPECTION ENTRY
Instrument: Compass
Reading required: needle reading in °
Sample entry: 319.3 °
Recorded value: 80 °
